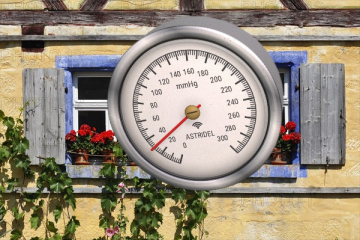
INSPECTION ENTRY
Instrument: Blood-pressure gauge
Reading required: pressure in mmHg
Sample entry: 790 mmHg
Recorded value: 30 mmHg
